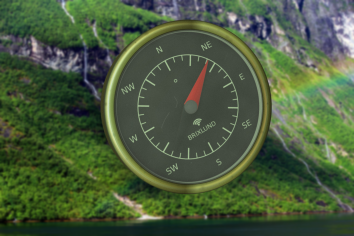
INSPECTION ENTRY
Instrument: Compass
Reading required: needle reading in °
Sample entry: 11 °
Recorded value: 50 °
